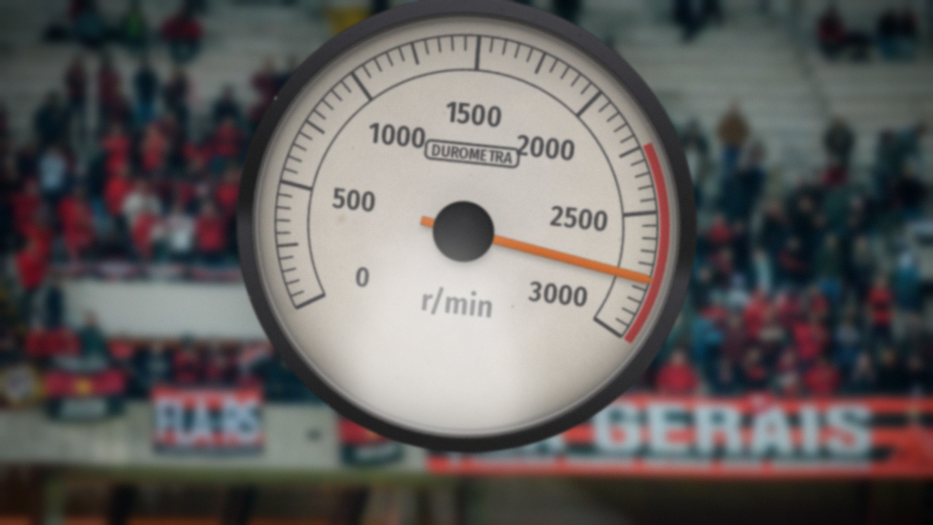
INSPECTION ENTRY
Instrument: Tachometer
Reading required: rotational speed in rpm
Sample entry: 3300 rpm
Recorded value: 2750 rpm
